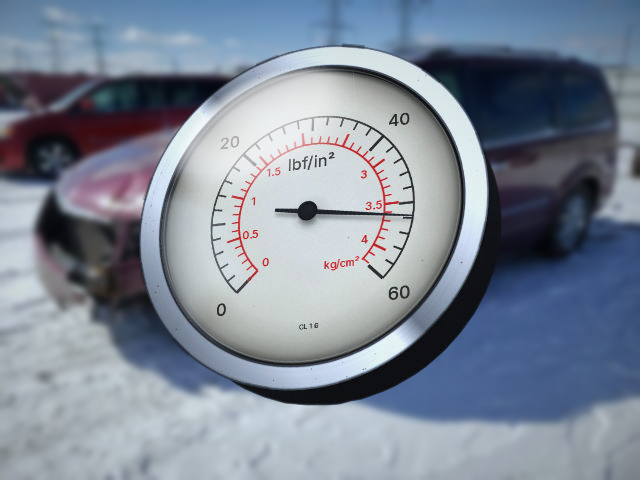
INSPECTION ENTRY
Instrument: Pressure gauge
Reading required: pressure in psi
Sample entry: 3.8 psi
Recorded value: 52 psi
